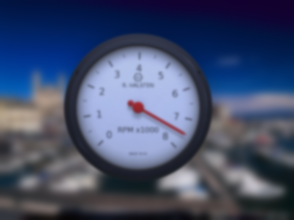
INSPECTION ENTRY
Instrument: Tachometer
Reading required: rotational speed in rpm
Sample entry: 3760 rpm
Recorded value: 7500 rpm
